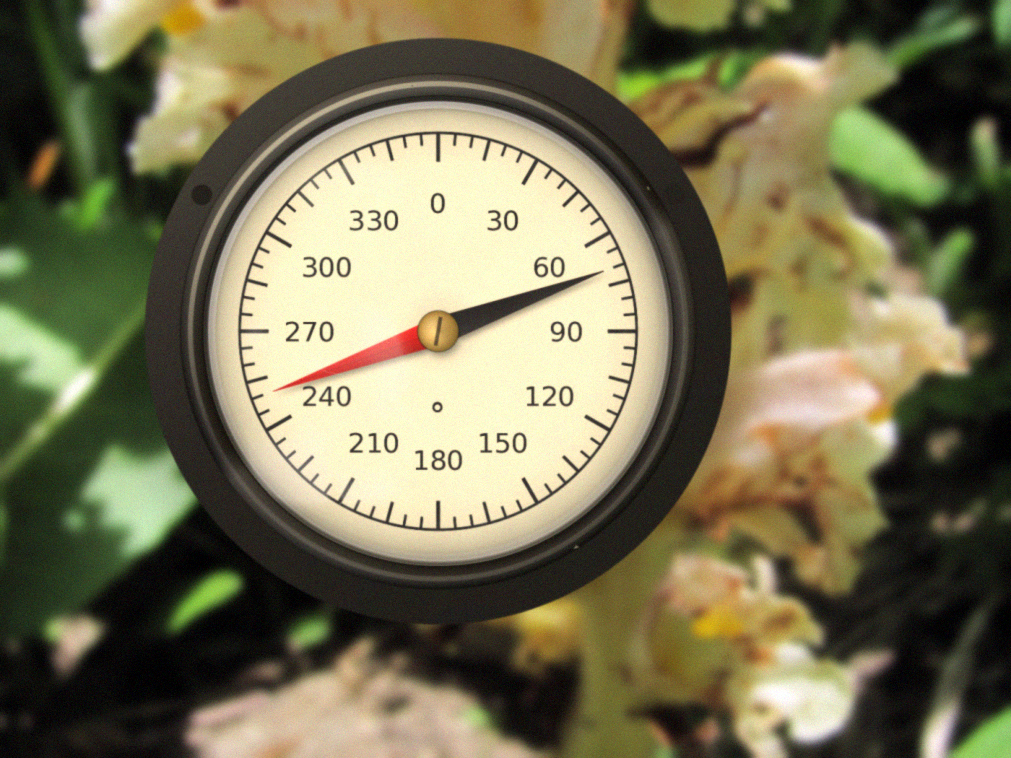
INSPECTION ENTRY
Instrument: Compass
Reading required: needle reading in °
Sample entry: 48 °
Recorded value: 250 °
